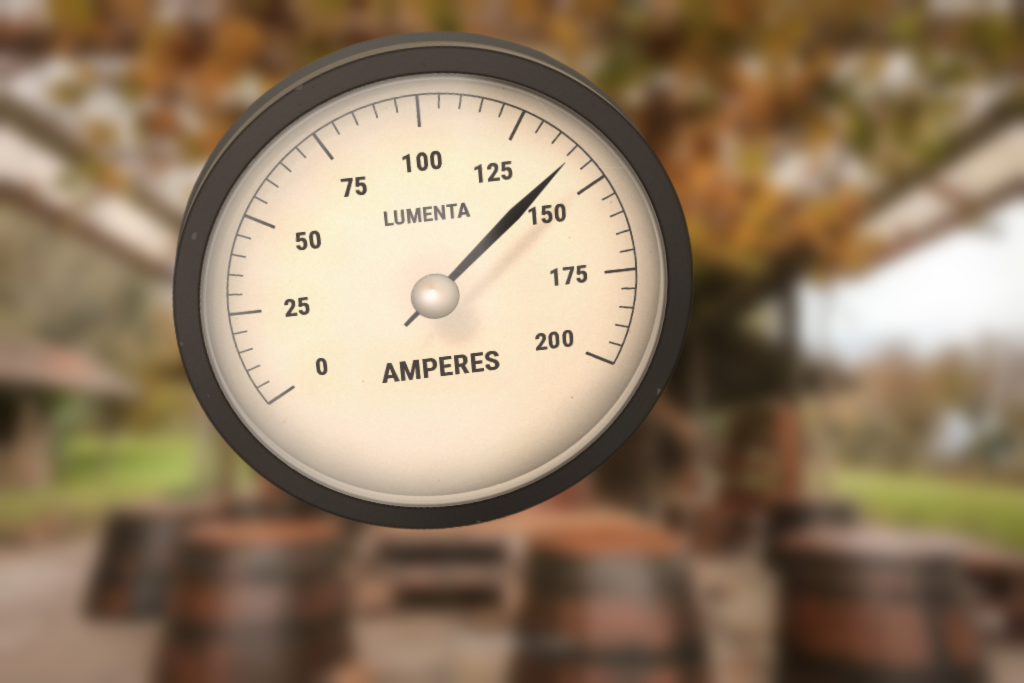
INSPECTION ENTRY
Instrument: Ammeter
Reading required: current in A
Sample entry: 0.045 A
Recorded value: 140 A
